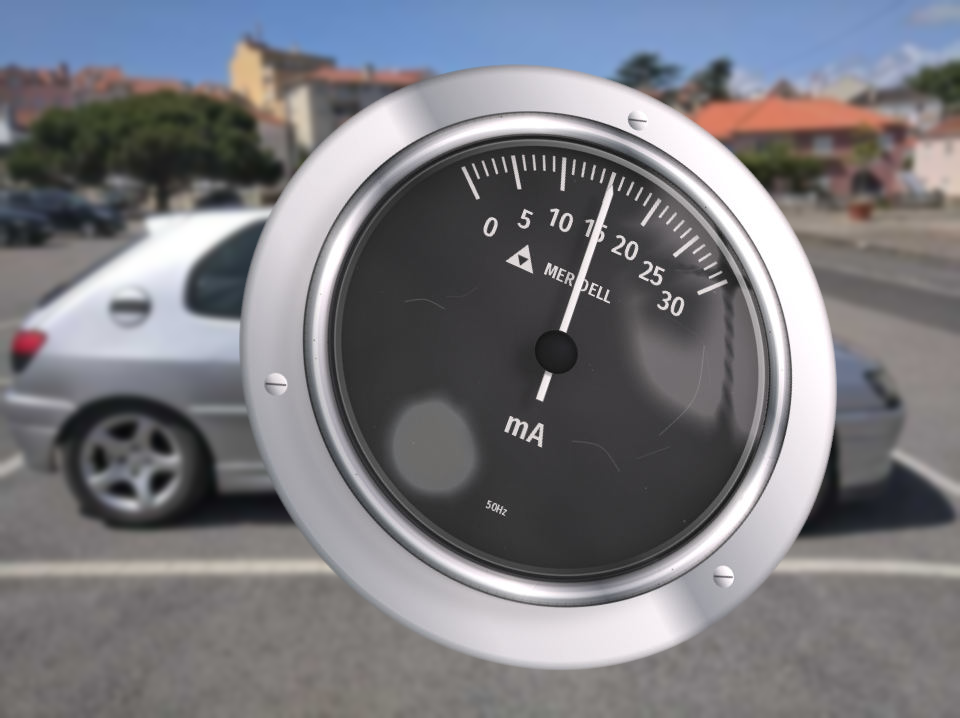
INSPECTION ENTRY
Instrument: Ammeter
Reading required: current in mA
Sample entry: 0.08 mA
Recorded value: 15 mA
